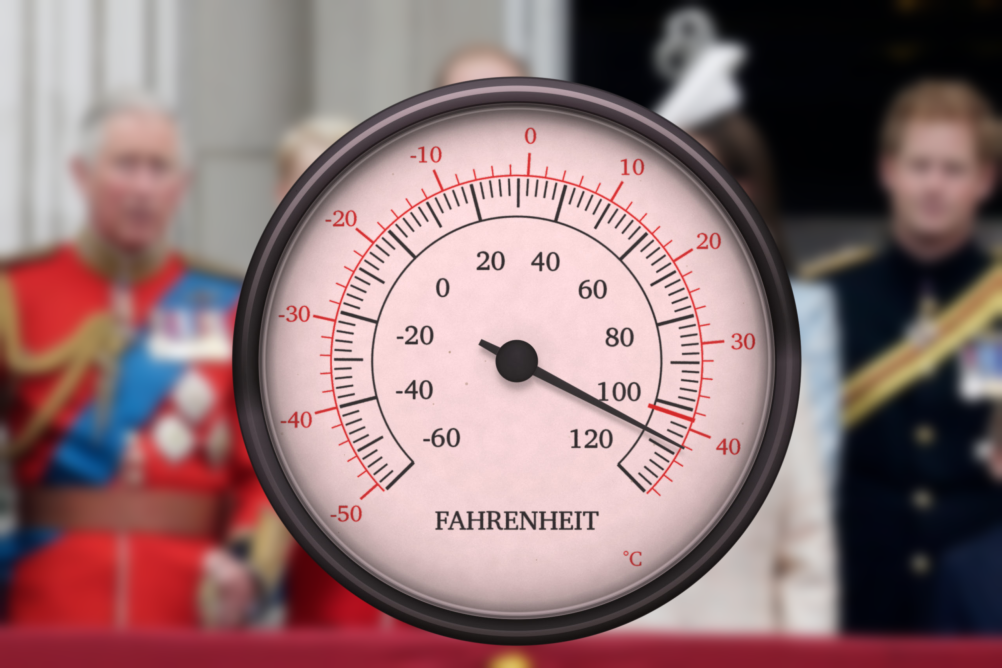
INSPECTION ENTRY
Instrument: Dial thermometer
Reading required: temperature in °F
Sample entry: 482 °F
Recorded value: 108 °F
